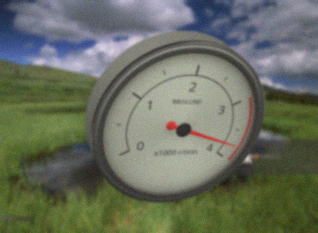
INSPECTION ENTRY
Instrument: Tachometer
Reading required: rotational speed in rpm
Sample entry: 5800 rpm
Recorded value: 3750 rpm
